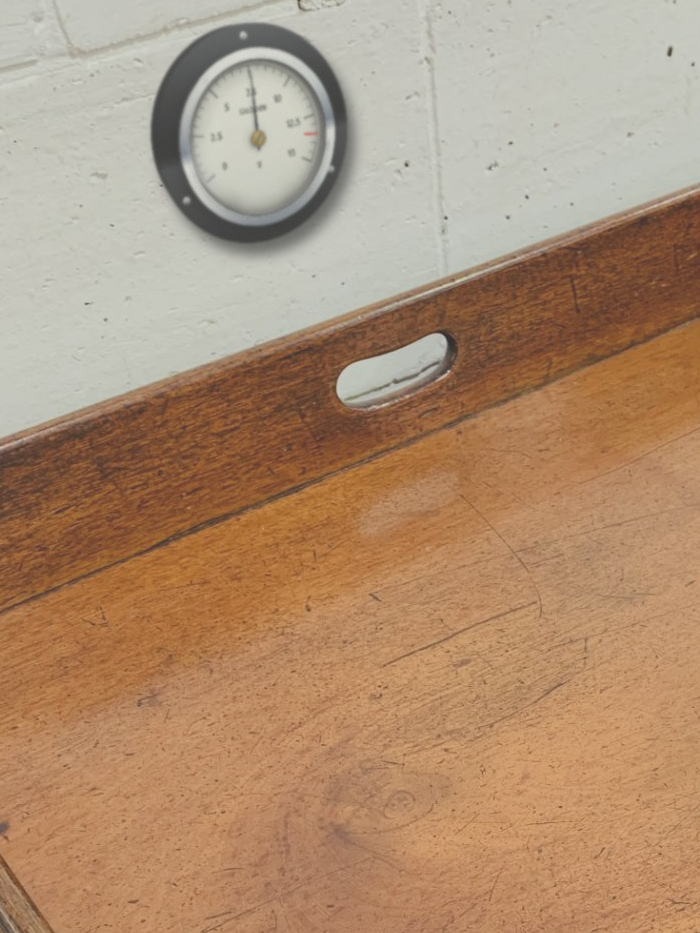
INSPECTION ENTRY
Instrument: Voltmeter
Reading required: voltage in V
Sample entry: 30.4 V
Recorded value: 7.5 V
